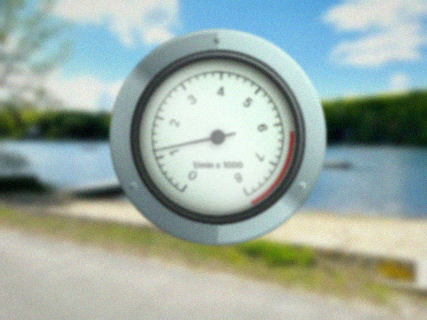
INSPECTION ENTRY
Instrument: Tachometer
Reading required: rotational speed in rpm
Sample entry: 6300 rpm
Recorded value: 1200 rpm
